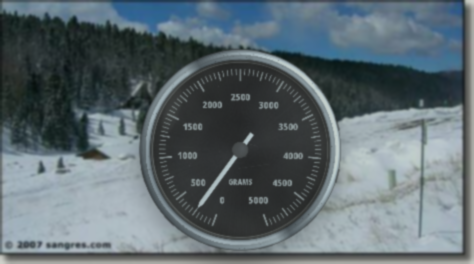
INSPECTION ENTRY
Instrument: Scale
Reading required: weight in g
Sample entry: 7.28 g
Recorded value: 250 g
